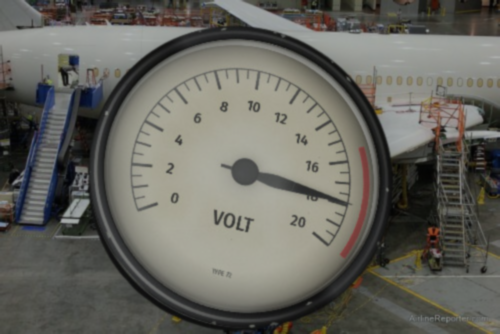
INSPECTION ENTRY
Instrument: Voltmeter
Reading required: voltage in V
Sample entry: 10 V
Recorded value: 18 V
